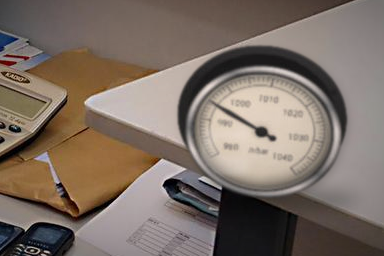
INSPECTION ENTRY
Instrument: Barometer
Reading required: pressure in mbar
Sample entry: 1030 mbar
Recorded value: 995 mbar
